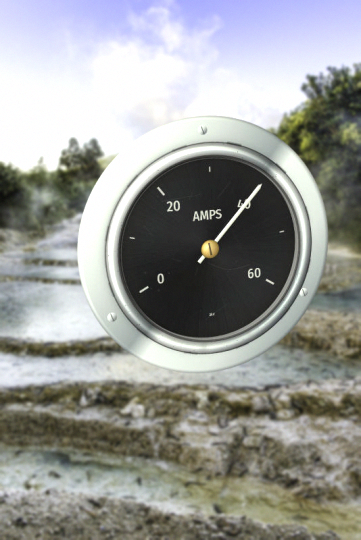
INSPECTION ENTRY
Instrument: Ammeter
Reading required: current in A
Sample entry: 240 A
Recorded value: 40 A
